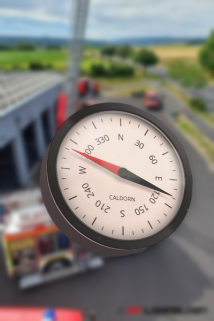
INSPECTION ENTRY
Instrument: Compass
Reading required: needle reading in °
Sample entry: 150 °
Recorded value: 290 °
